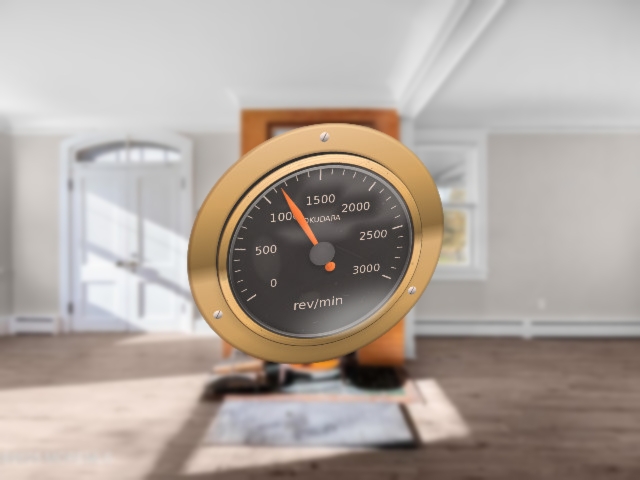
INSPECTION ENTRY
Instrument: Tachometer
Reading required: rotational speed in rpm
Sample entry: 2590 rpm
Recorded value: 1150 rpm
